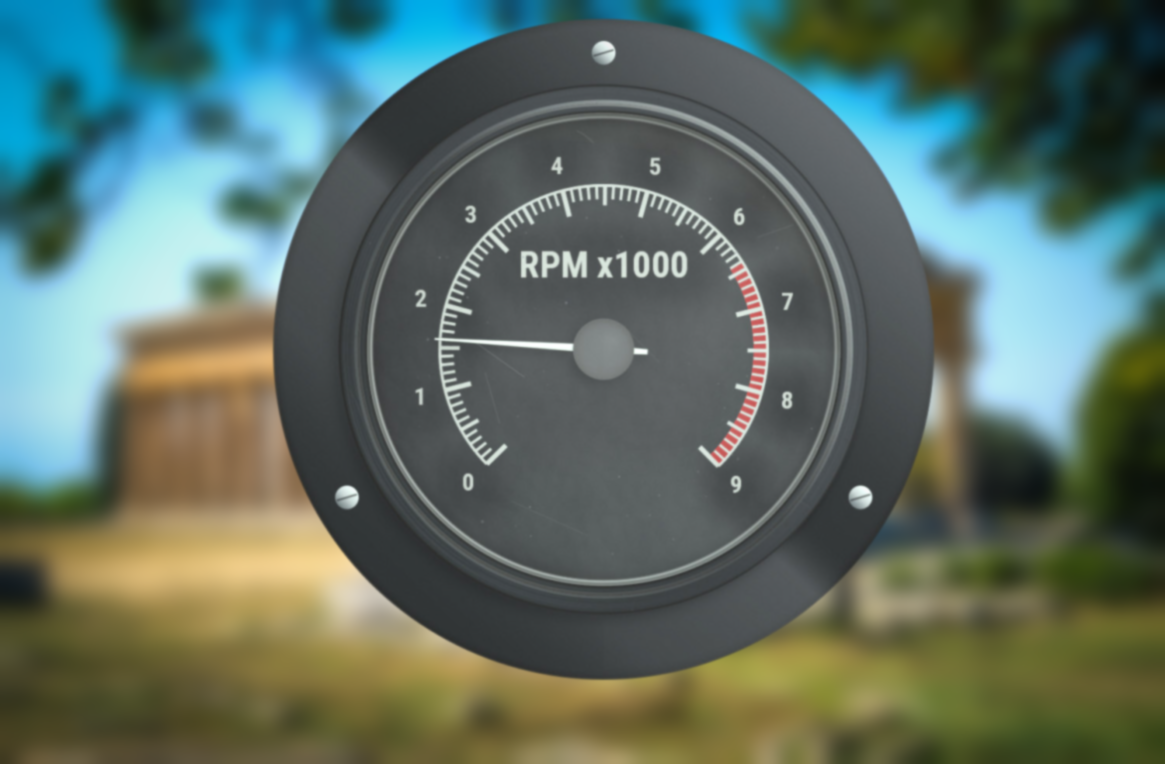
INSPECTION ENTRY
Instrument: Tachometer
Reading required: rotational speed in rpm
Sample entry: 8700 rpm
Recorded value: 1600 rpm
